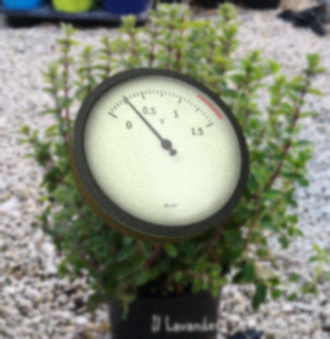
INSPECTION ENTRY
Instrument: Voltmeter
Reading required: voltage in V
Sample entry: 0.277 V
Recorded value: 0.25 V
